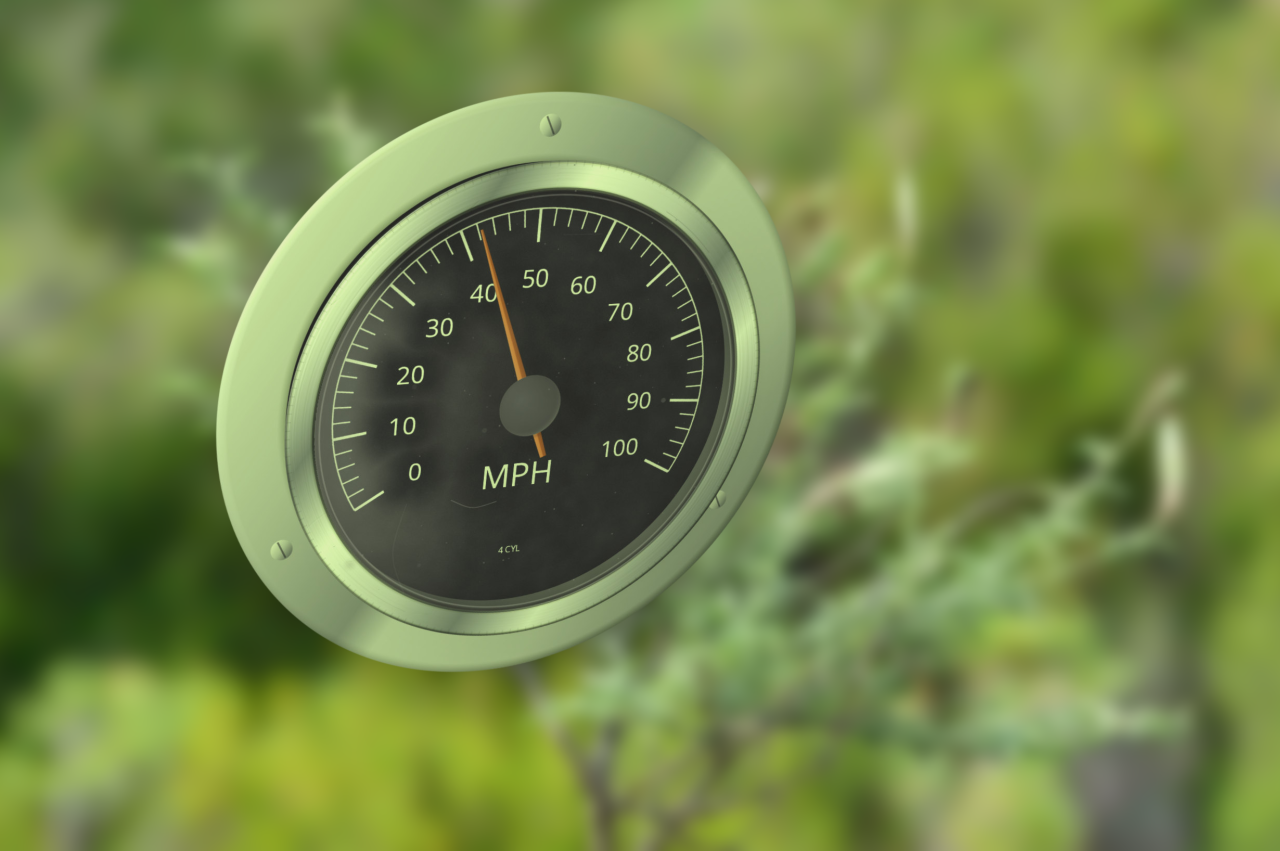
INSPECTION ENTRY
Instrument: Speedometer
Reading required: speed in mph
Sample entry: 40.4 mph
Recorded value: 42 mph
